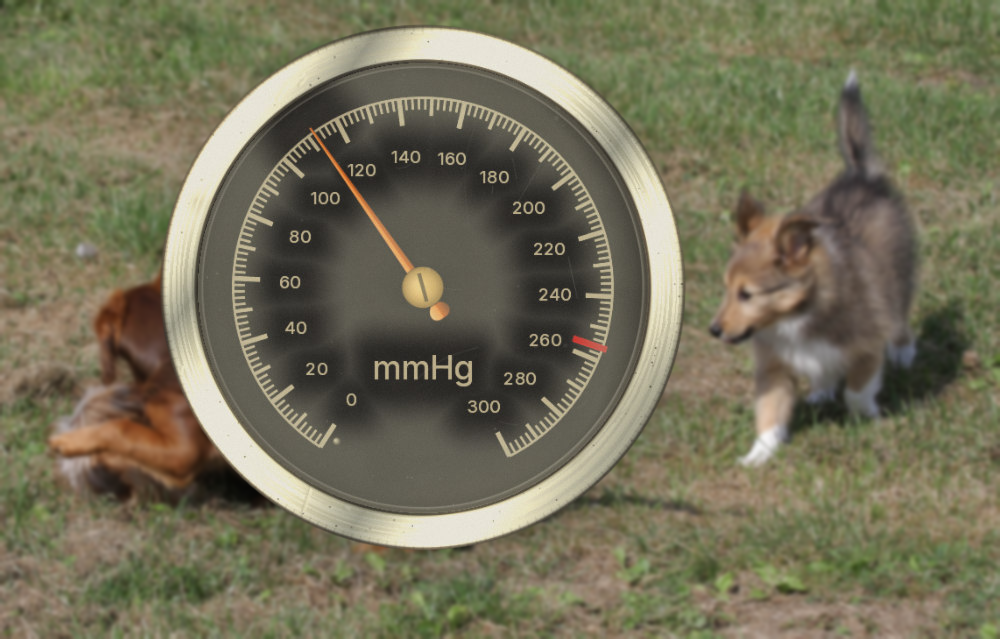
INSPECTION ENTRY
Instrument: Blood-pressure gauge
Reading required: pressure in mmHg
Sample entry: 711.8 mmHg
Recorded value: 112 mmHg
